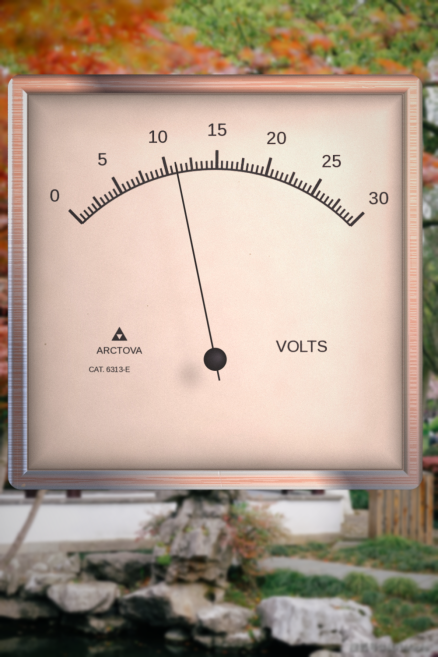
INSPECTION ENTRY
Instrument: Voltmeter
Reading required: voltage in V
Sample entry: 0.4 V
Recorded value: 11 V
